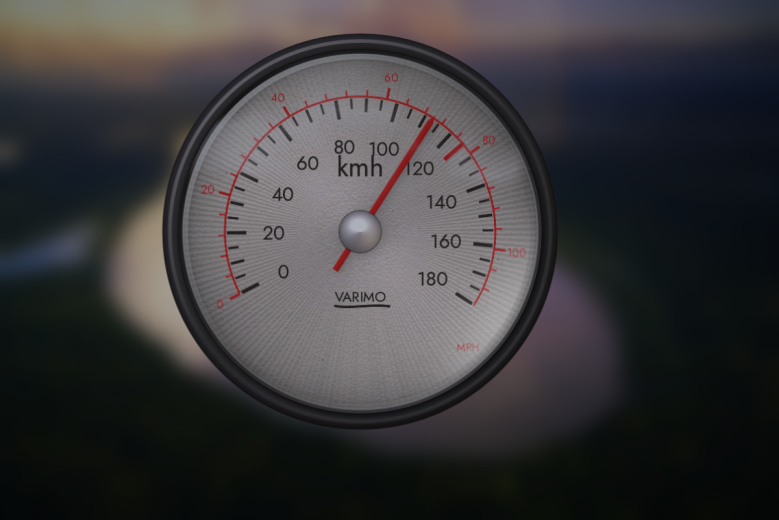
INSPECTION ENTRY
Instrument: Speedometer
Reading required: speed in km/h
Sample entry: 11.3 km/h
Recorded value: 112.5 km/h
